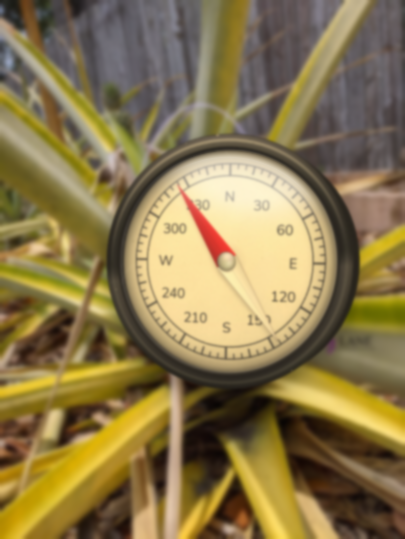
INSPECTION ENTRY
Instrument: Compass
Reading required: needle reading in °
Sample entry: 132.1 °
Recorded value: 325 °
